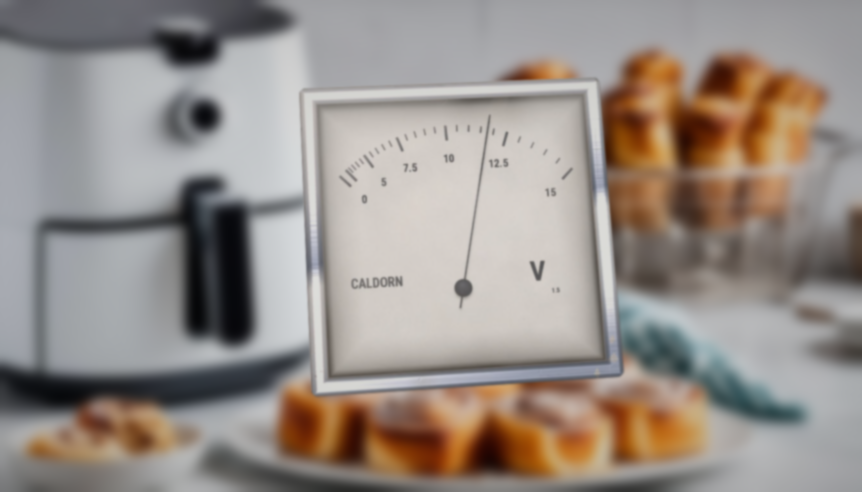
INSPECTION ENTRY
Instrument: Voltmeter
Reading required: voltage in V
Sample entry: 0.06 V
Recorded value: 11.75 V
